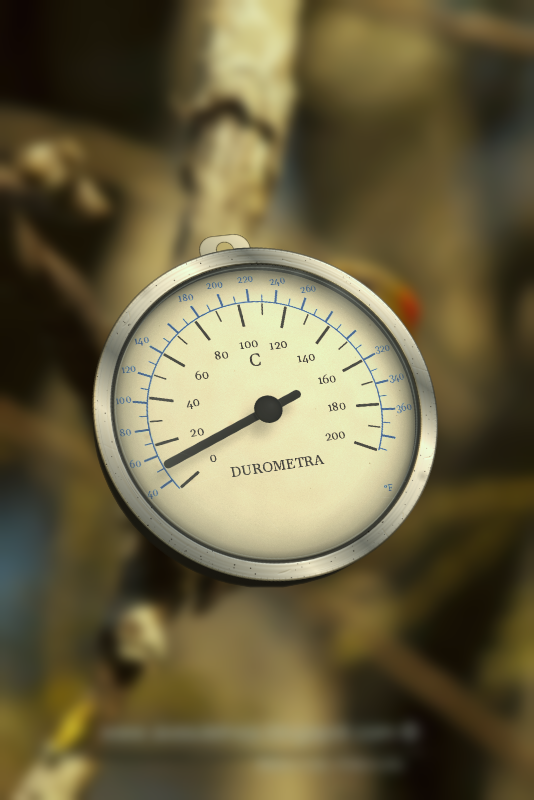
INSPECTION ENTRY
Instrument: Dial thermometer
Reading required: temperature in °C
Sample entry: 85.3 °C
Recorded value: 10 °C
